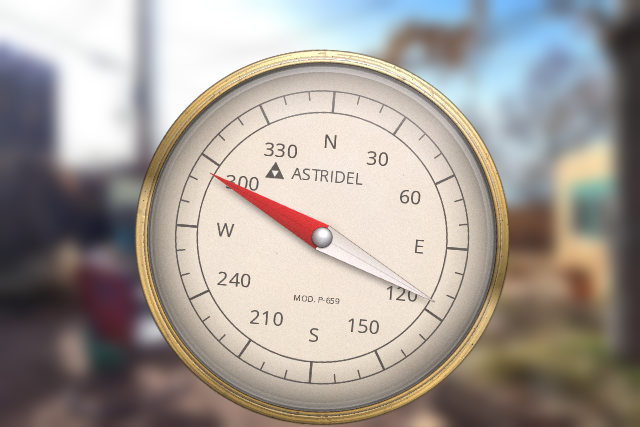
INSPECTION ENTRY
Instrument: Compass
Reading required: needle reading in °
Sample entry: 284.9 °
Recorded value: 295 °
